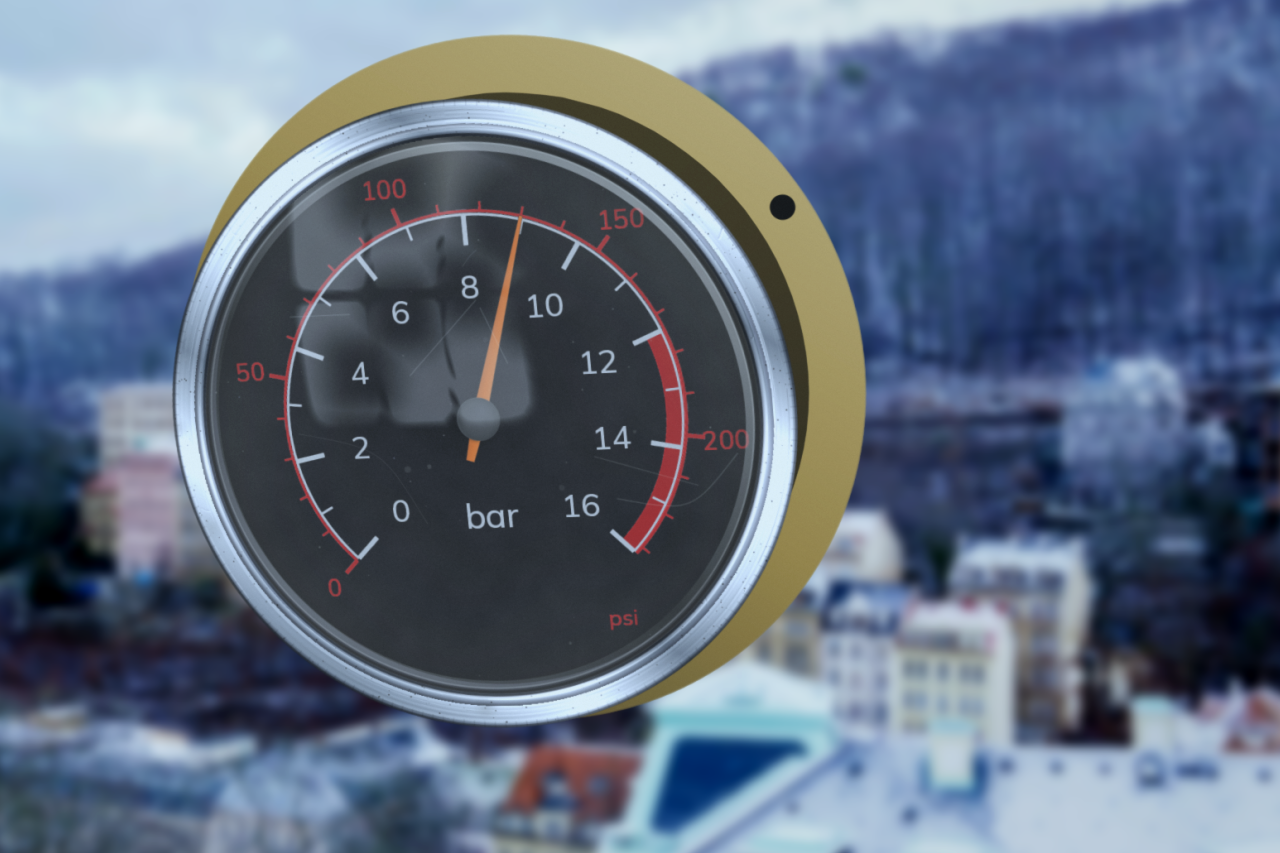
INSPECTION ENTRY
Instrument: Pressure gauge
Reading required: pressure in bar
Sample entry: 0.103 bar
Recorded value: 9 bar
